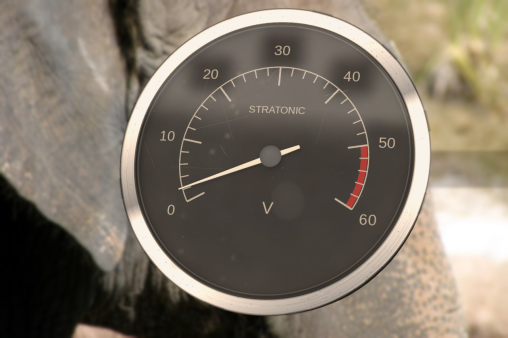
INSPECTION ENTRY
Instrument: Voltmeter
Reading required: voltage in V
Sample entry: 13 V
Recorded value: 2 V
